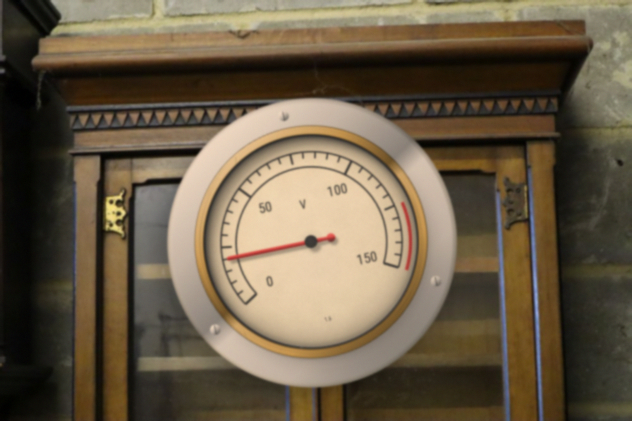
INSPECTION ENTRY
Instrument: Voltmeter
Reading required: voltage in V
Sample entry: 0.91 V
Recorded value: 20 V
